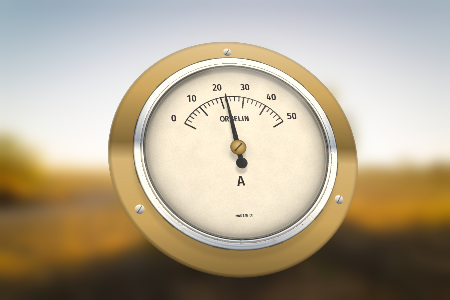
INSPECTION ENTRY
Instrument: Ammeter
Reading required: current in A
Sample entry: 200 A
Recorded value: 22 A
